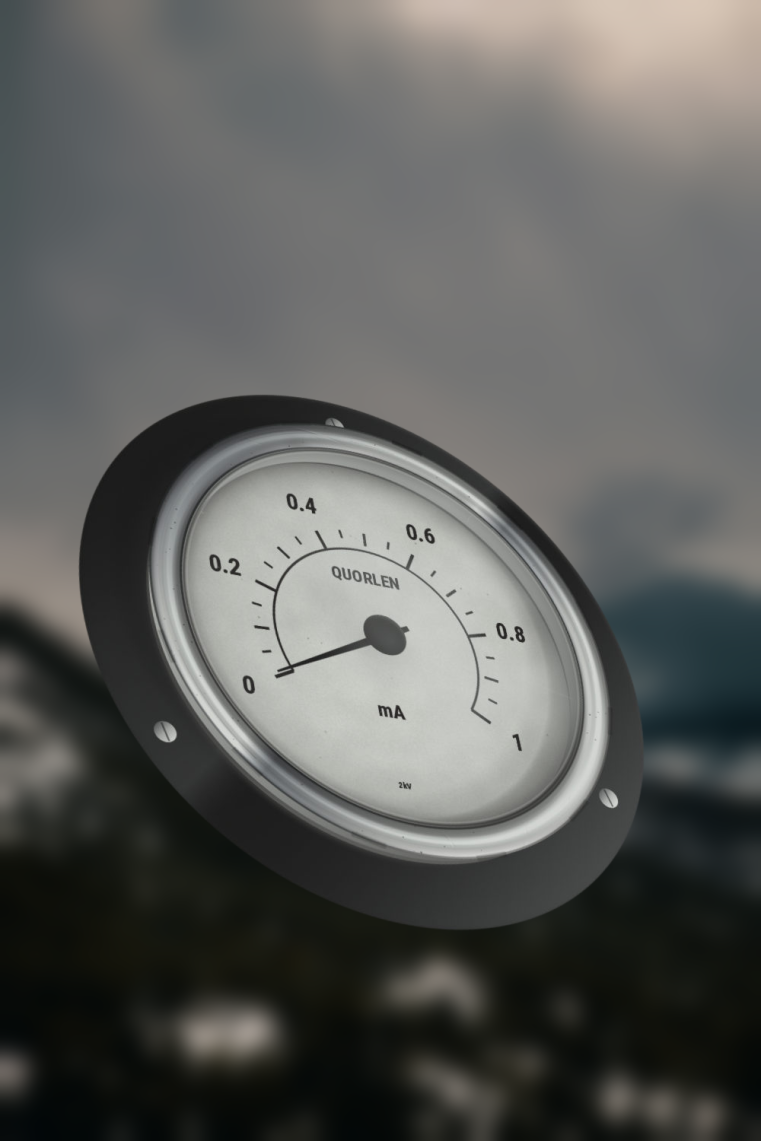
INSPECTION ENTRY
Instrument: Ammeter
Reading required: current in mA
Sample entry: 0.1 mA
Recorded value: 0 mA
